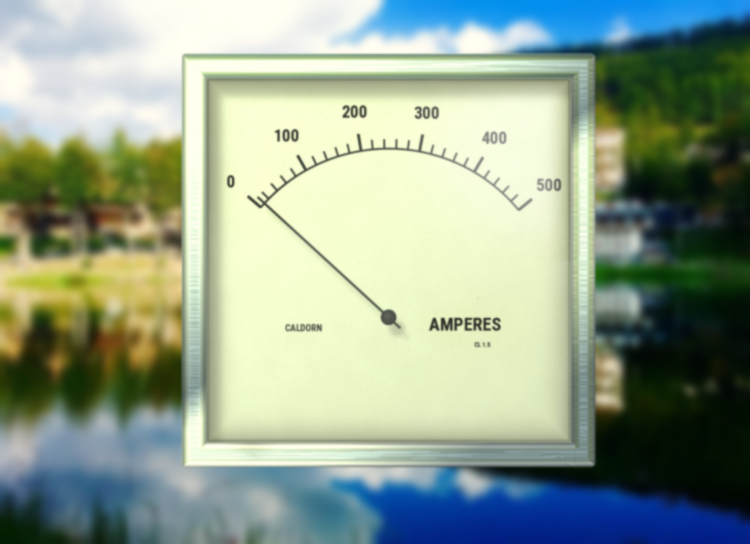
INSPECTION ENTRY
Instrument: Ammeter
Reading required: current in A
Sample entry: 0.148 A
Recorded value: 10 A
